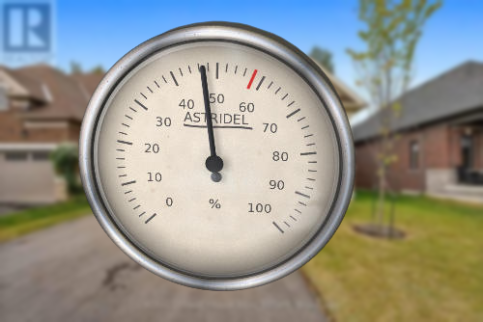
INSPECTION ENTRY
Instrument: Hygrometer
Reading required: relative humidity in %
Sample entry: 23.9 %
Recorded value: 47 %
